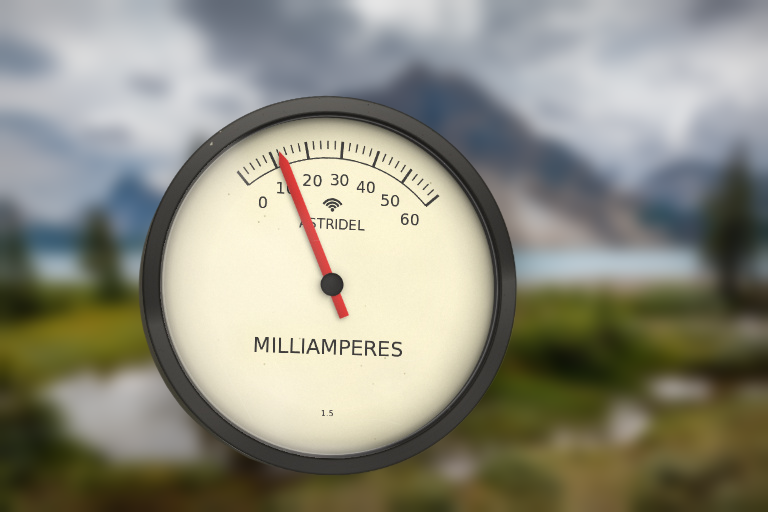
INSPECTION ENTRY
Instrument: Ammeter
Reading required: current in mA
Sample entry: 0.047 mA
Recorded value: 12 mA
